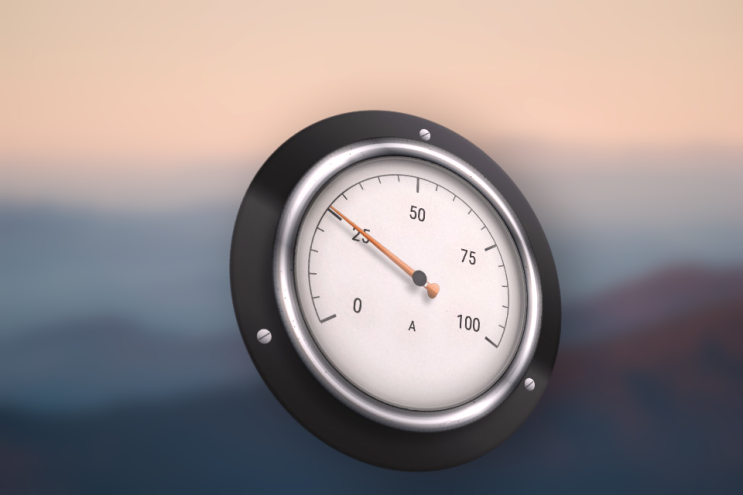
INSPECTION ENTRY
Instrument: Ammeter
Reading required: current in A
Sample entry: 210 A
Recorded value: 25 A
